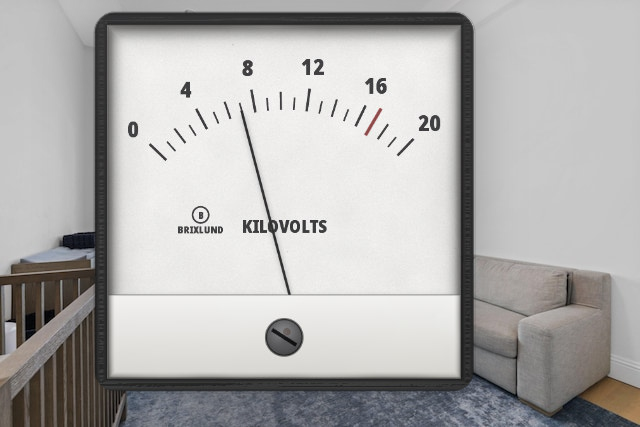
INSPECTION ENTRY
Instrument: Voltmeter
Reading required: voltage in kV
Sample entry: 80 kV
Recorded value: 7 kV
